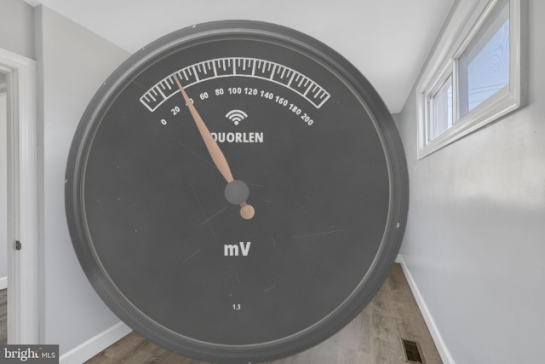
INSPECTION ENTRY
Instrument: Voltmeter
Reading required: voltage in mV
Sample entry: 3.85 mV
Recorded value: 40 mV
